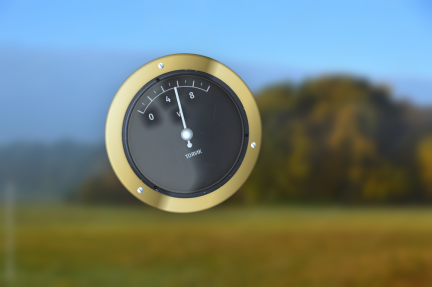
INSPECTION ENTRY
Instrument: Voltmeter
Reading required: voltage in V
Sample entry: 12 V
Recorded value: 5.5 V
